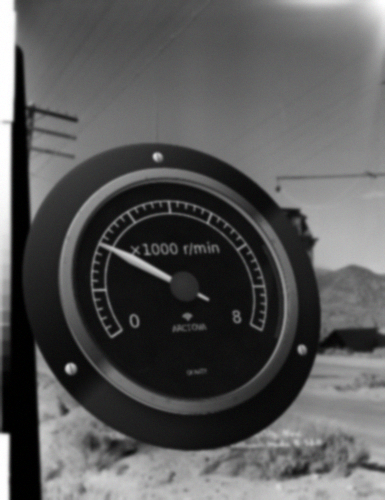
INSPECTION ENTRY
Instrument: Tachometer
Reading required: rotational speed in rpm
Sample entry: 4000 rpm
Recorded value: 2000 rpm
